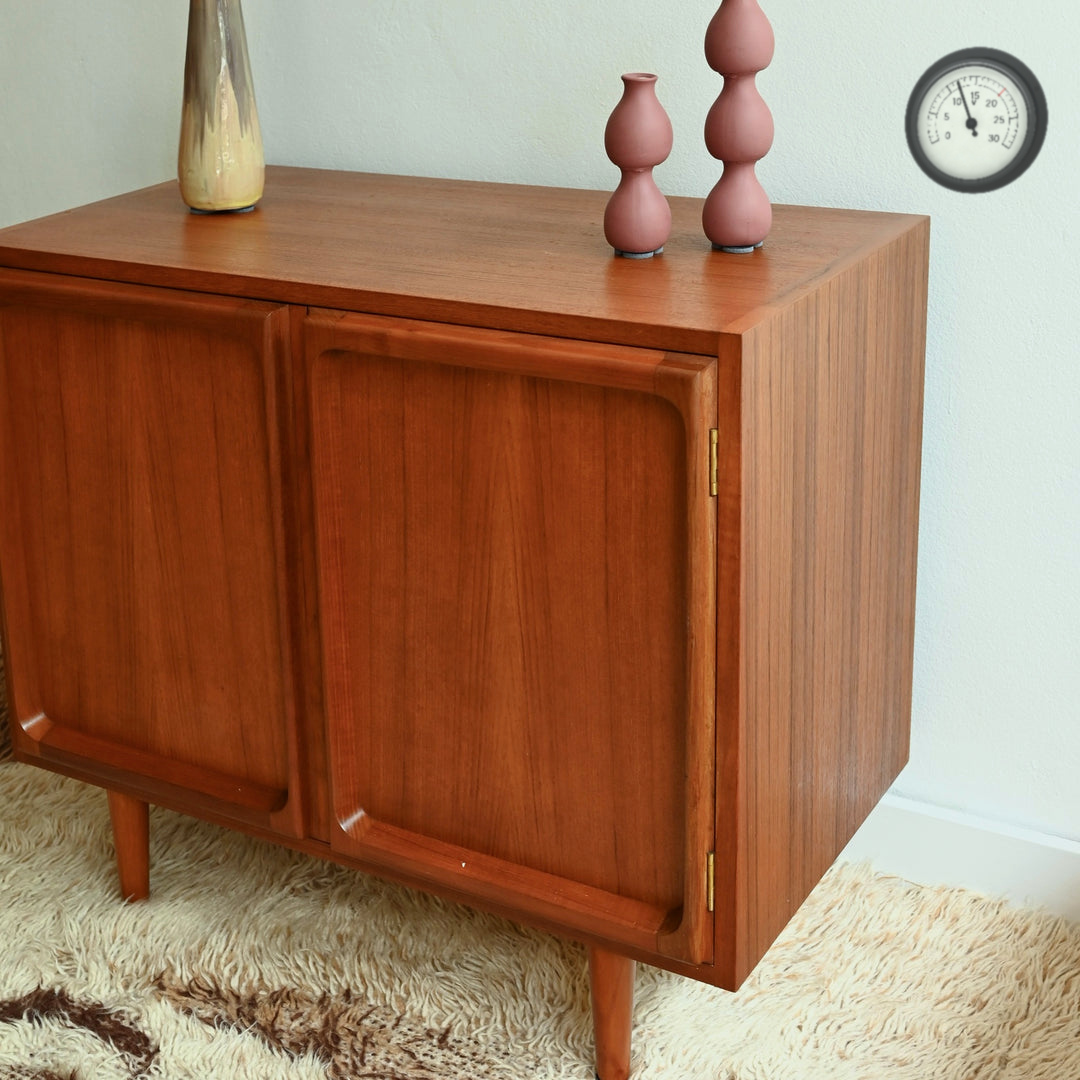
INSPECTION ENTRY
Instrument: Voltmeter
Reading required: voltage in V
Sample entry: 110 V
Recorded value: 12 V
